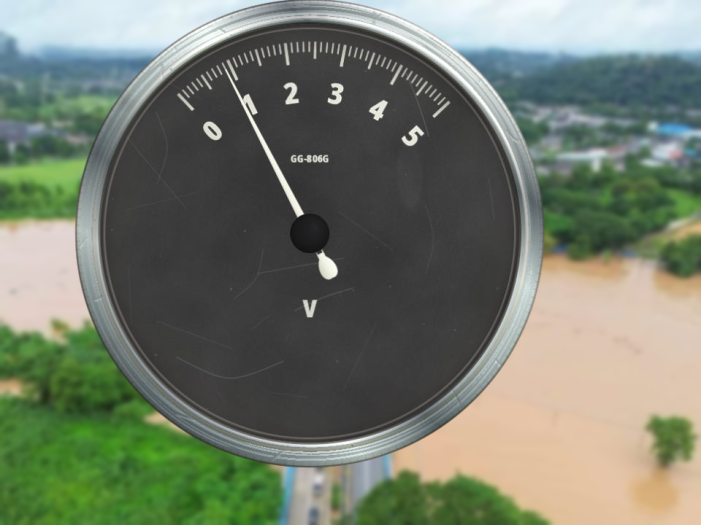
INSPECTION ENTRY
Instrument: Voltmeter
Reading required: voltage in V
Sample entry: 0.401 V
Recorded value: 0.9 V
